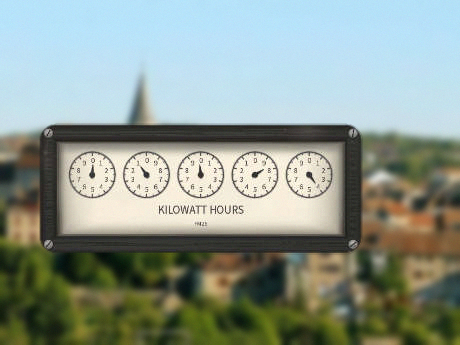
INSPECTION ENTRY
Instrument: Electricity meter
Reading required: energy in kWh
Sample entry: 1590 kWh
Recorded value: 984 kWh
